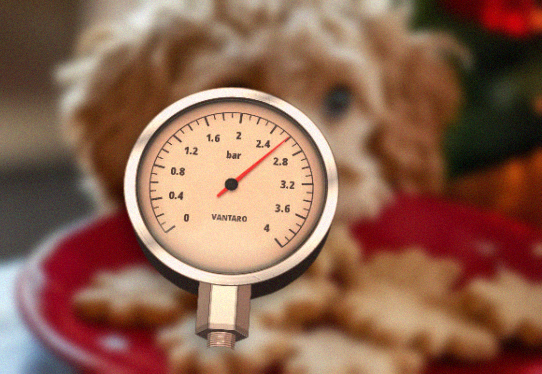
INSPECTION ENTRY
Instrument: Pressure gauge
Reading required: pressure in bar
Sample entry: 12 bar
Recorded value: 2.6 bar
